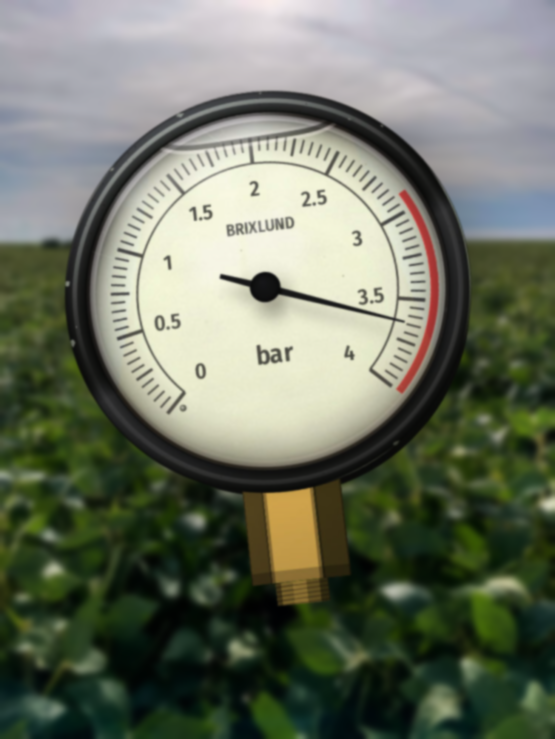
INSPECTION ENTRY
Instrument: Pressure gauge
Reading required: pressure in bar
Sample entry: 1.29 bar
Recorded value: 3.65 bar
